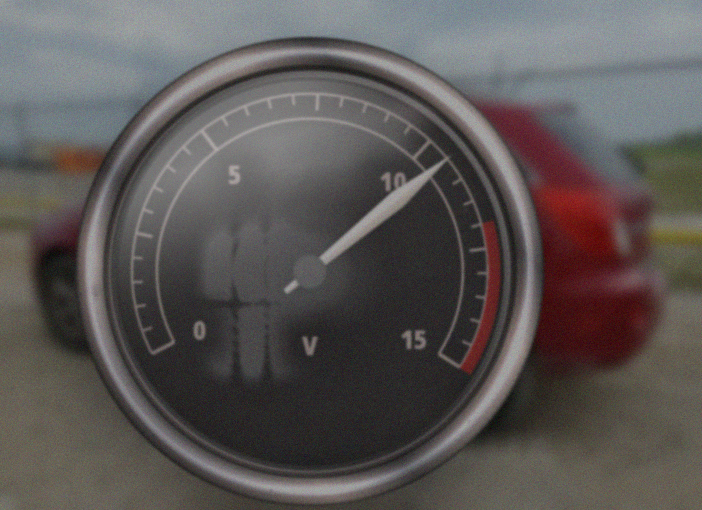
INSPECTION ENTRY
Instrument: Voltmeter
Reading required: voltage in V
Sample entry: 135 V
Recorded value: 10.5 V
